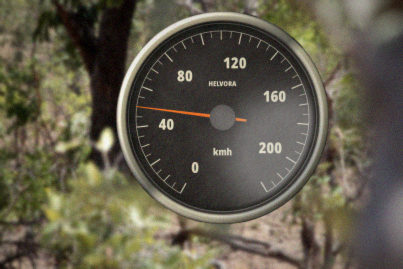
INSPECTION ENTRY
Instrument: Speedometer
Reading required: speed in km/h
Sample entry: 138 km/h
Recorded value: 50 km/h
